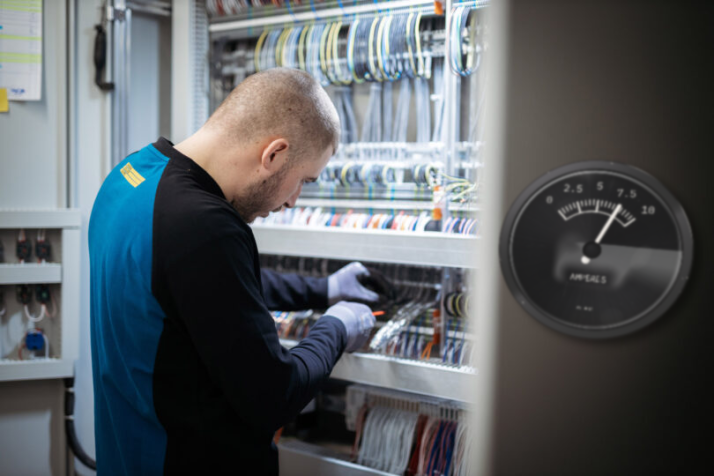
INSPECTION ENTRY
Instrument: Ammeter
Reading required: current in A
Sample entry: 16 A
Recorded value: 7.5 A
